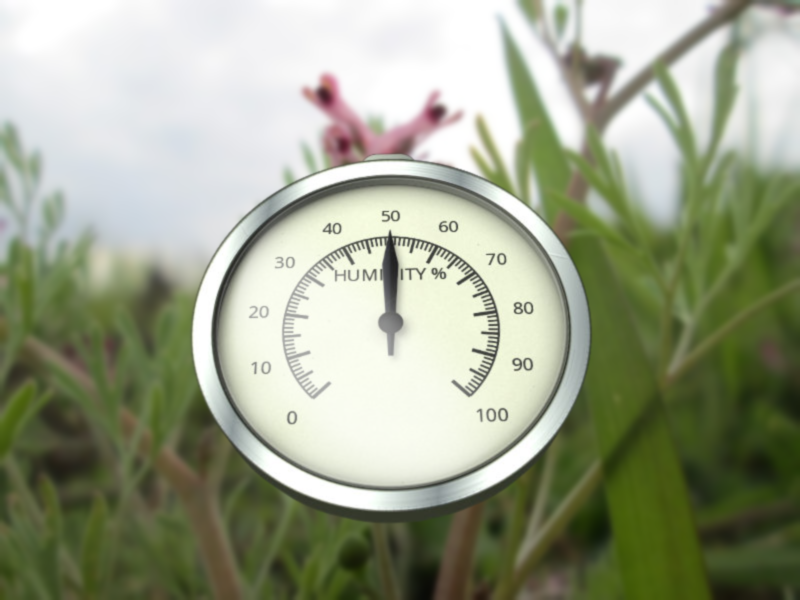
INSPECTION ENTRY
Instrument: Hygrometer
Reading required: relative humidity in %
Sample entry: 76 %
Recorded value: 50 %
